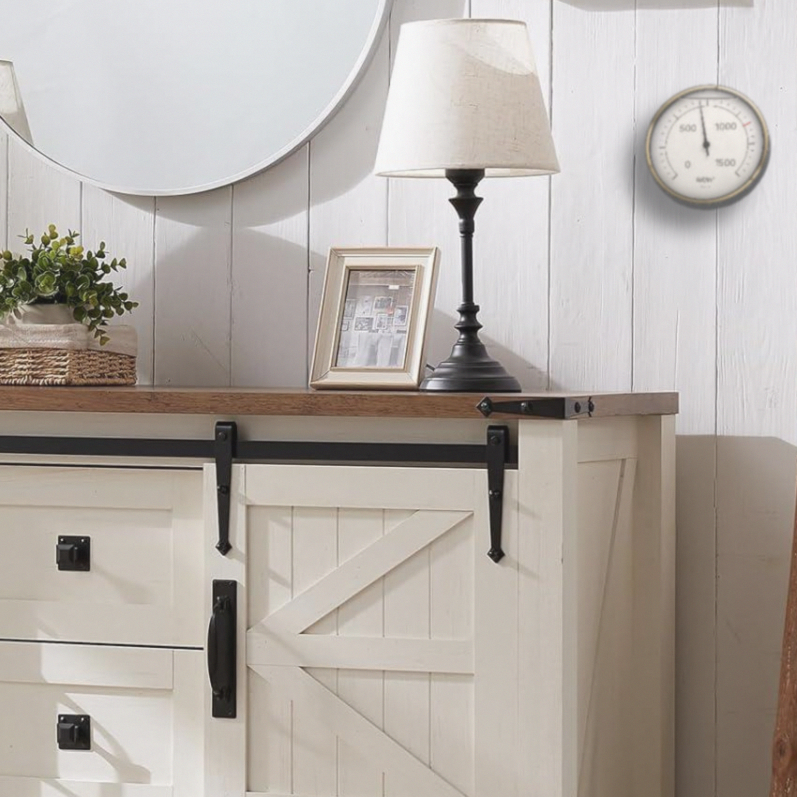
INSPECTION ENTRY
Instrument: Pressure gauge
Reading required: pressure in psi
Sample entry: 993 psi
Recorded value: 700 psi
